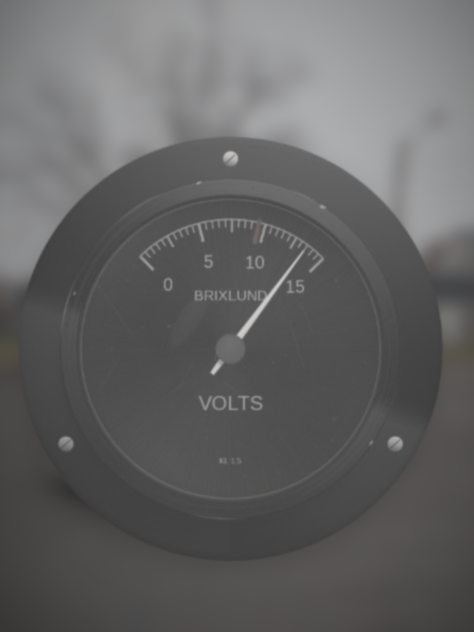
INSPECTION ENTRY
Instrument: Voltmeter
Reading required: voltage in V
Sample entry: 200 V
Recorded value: 13.5 V
